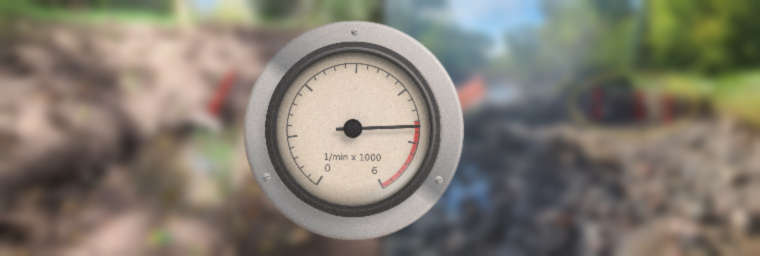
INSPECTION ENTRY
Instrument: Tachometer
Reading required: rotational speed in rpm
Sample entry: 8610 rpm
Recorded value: 4700 rpm
